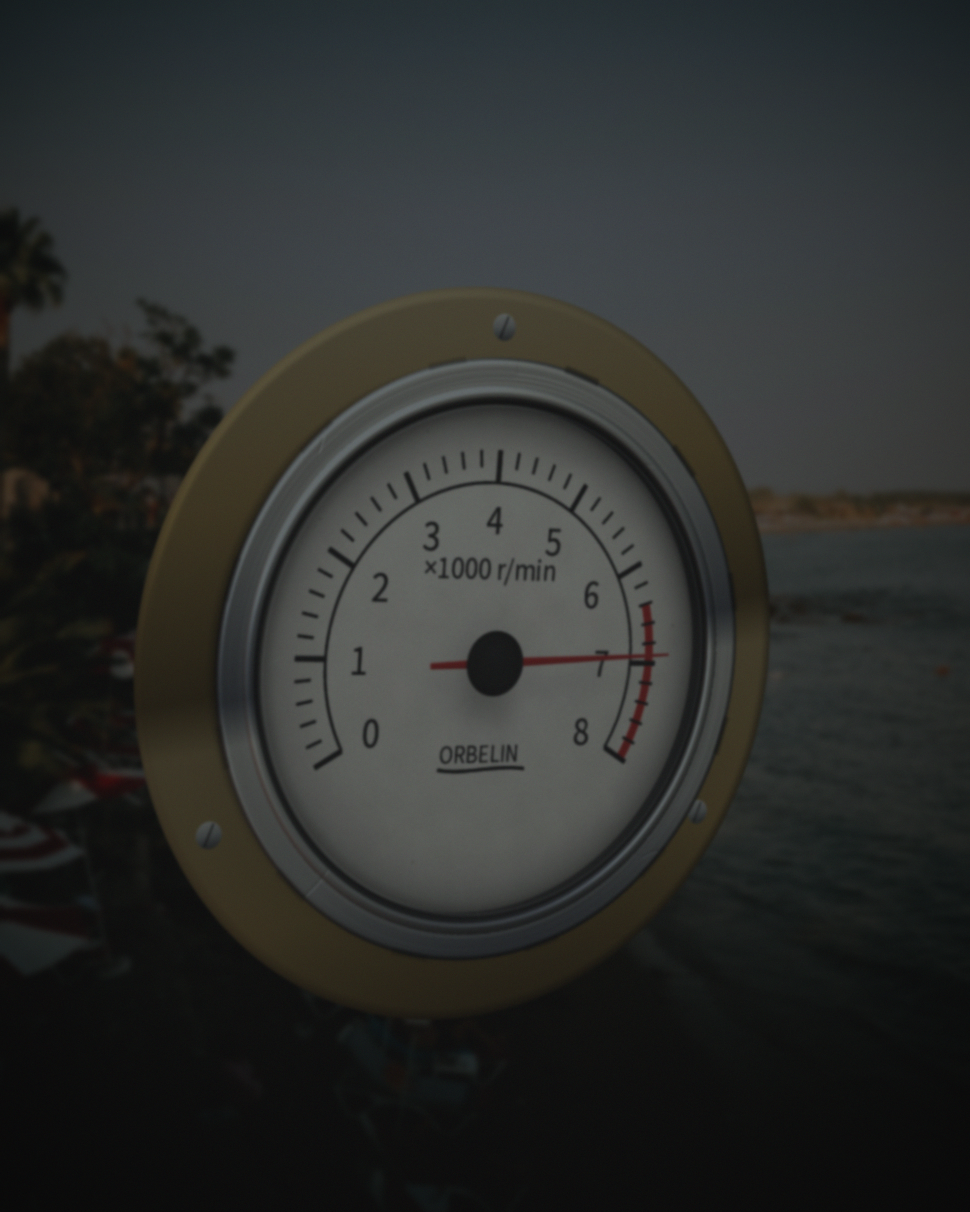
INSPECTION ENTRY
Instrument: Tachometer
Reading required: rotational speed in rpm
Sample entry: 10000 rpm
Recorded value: 6900 rpm
